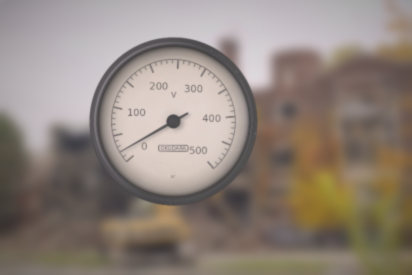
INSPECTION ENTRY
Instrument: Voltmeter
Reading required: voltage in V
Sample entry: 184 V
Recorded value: 20 V
